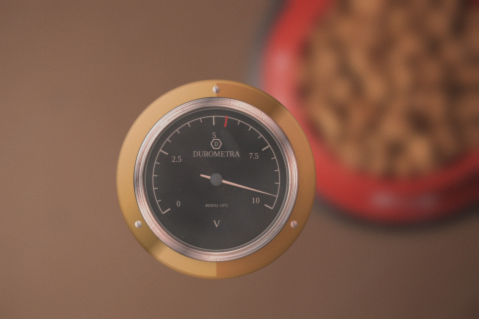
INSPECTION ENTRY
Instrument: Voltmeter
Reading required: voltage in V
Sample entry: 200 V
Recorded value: 9.5 V
